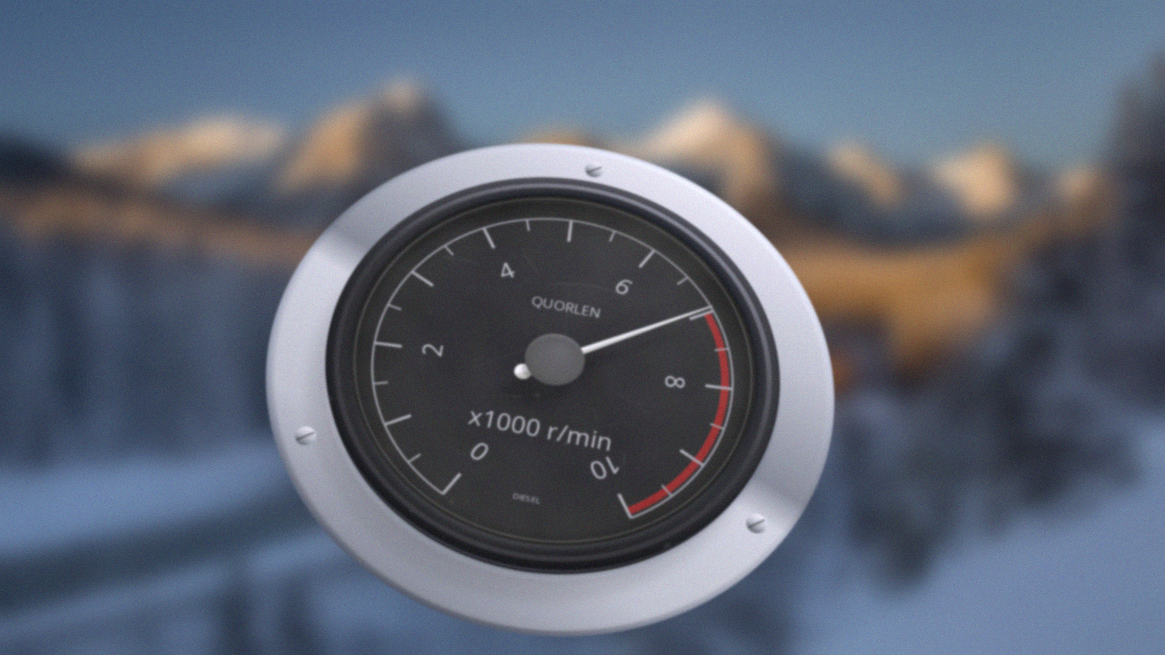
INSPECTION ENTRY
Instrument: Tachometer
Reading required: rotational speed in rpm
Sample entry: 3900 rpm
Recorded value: 7000 rpm
